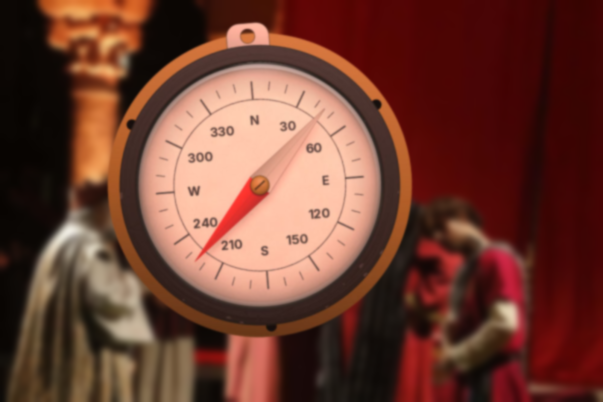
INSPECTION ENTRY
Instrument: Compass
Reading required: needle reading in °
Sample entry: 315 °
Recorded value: 225 °
